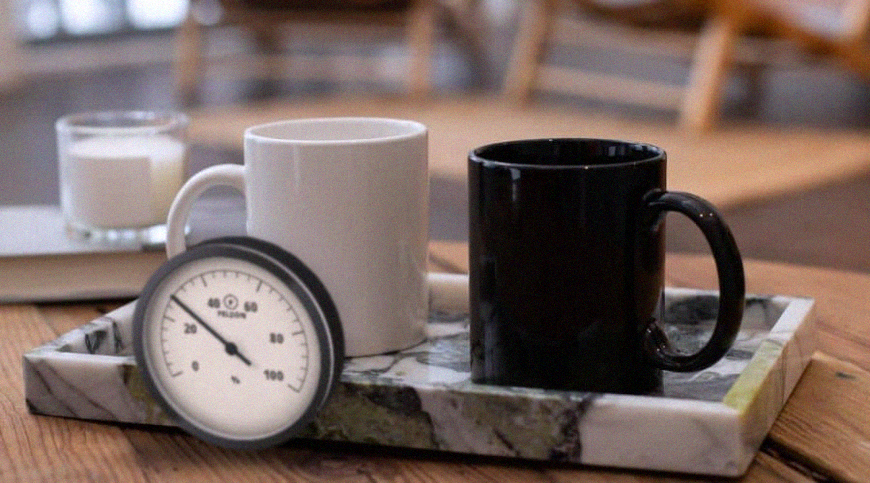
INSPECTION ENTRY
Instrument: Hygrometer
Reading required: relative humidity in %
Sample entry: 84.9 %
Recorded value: 28 %
